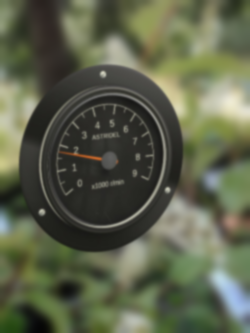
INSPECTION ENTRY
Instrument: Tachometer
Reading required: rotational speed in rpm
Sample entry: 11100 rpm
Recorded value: 1750 rpm
